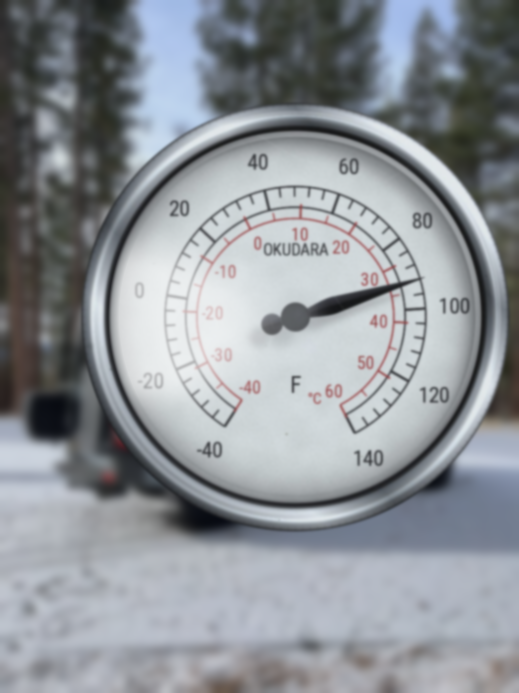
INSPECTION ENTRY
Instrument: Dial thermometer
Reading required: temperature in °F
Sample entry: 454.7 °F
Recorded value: 92 °F
